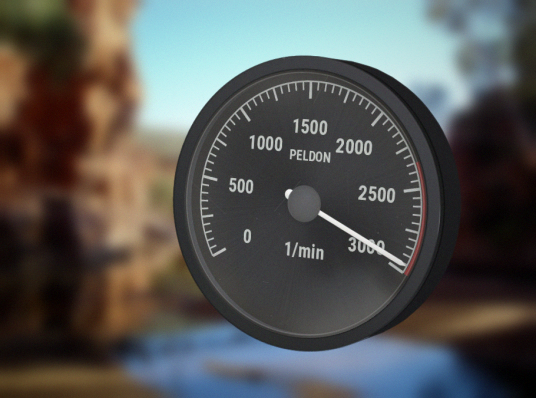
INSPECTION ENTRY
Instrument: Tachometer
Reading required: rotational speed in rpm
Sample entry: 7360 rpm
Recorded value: 2950 rpm
